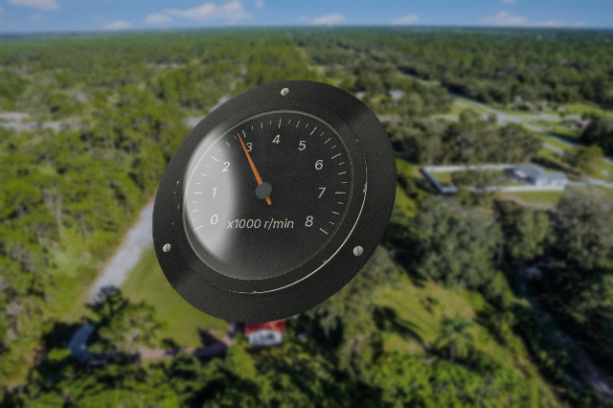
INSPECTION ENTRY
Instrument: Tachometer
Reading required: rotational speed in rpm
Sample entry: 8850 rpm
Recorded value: 2875 rpm
